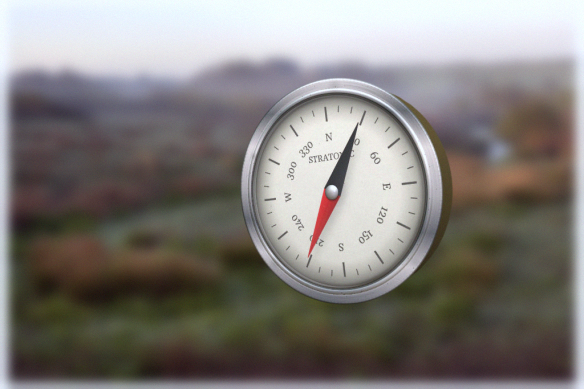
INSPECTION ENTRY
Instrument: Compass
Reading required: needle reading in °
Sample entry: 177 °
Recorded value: 210 °
